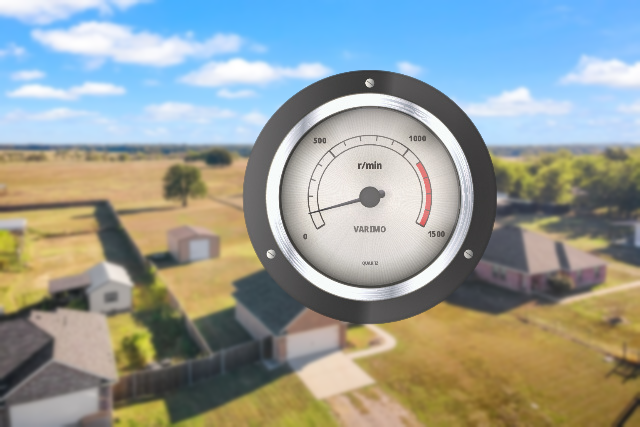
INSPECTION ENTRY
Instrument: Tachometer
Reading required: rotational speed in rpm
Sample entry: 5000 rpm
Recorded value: 100 rpm
